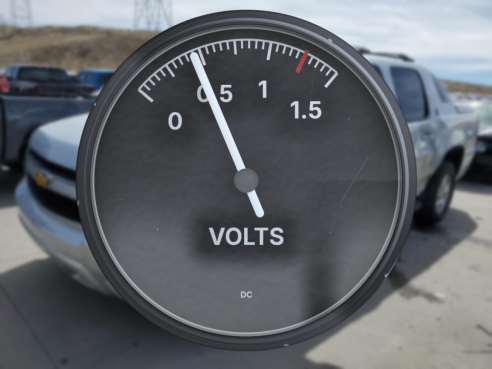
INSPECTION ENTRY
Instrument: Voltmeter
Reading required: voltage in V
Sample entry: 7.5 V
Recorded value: 0.45 V
